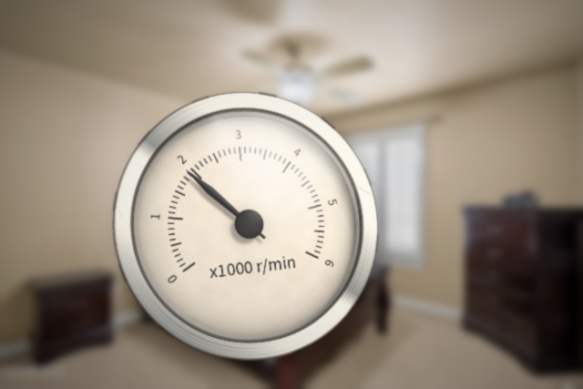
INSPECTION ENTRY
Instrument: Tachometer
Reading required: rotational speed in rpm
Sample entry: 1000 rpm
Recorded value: 1900 rpm
